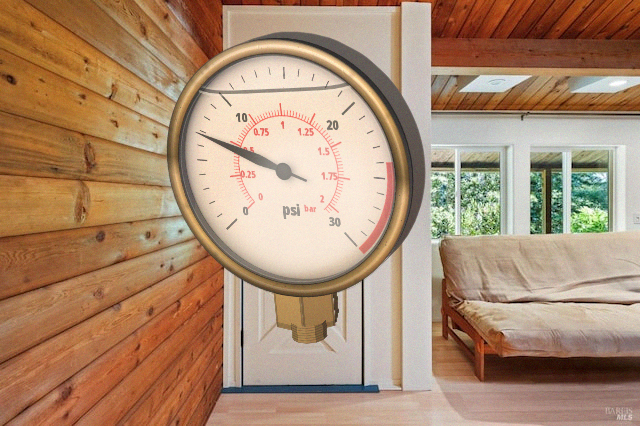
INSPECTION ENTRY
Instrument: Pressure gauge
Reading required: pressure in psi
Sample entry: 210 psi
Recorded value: 7 psi
